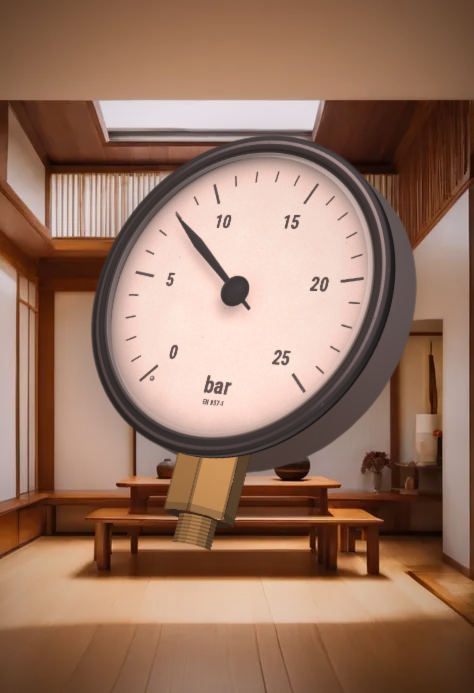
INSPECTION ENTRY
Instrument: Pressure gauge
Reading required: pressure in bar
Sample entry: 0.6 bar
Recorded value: 8 bar
